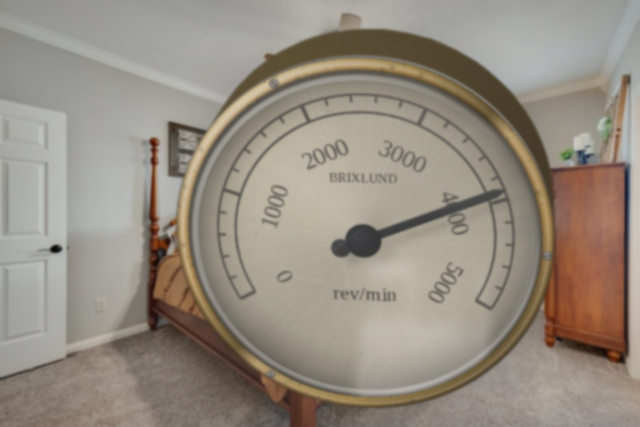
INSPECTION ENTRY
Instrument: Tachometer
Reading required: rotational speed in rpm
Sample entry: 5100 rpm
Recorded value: 3900 rpm
